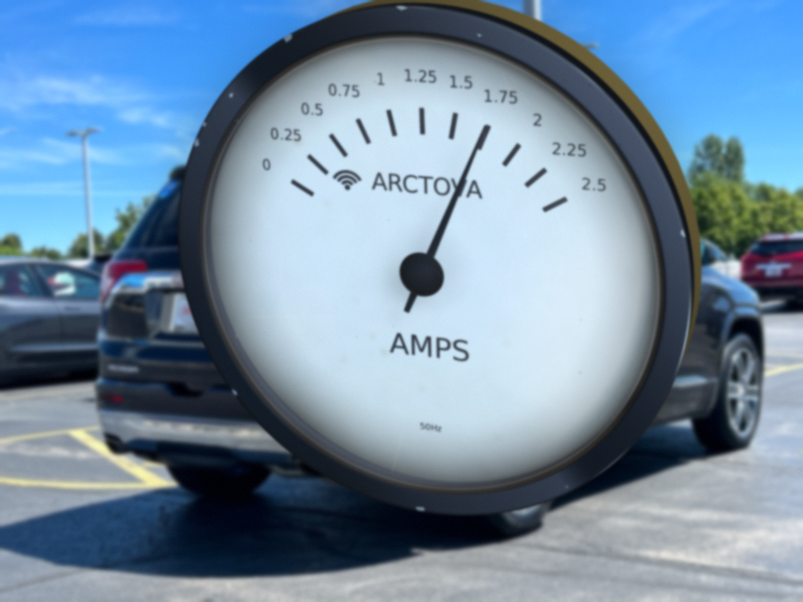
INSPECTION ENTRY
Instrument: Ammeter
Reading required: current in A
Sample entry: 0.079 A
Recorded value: 1.75 A
